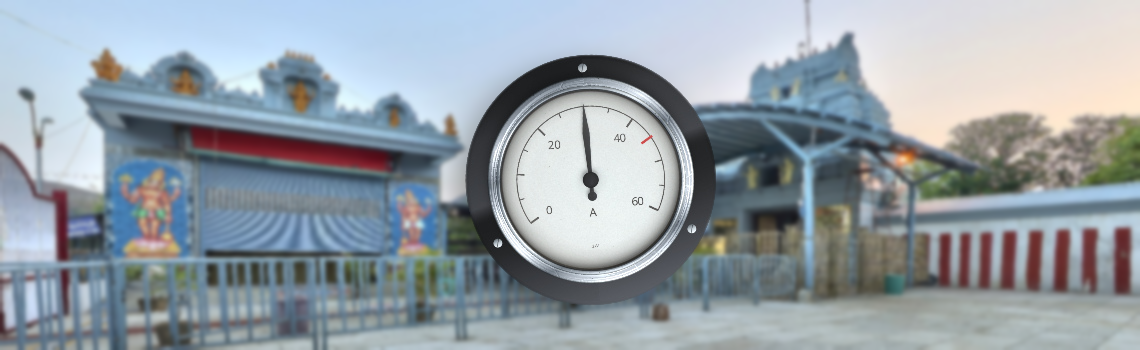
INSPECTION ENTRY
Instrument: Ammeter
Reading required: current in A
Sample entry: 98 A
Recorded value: 30 A
